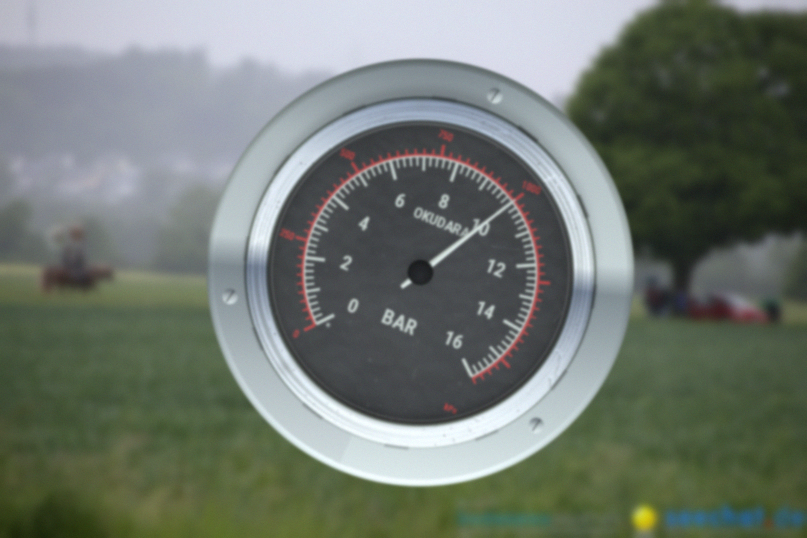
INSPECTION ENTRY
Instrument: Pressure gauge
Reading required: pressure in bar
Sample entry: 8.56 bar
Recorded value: 10 bar
